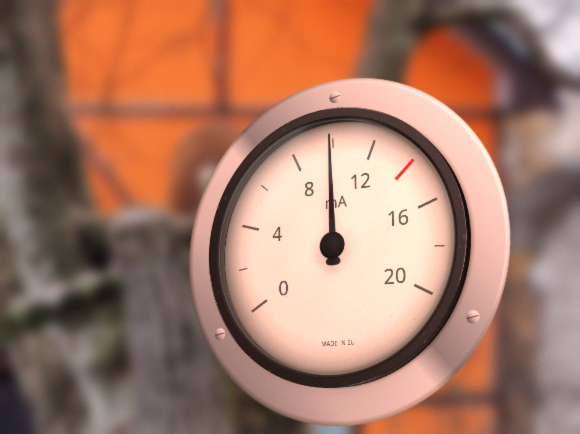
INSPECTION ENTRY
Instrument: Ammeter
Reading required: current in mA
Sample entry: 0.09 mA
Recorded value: 10 mA
